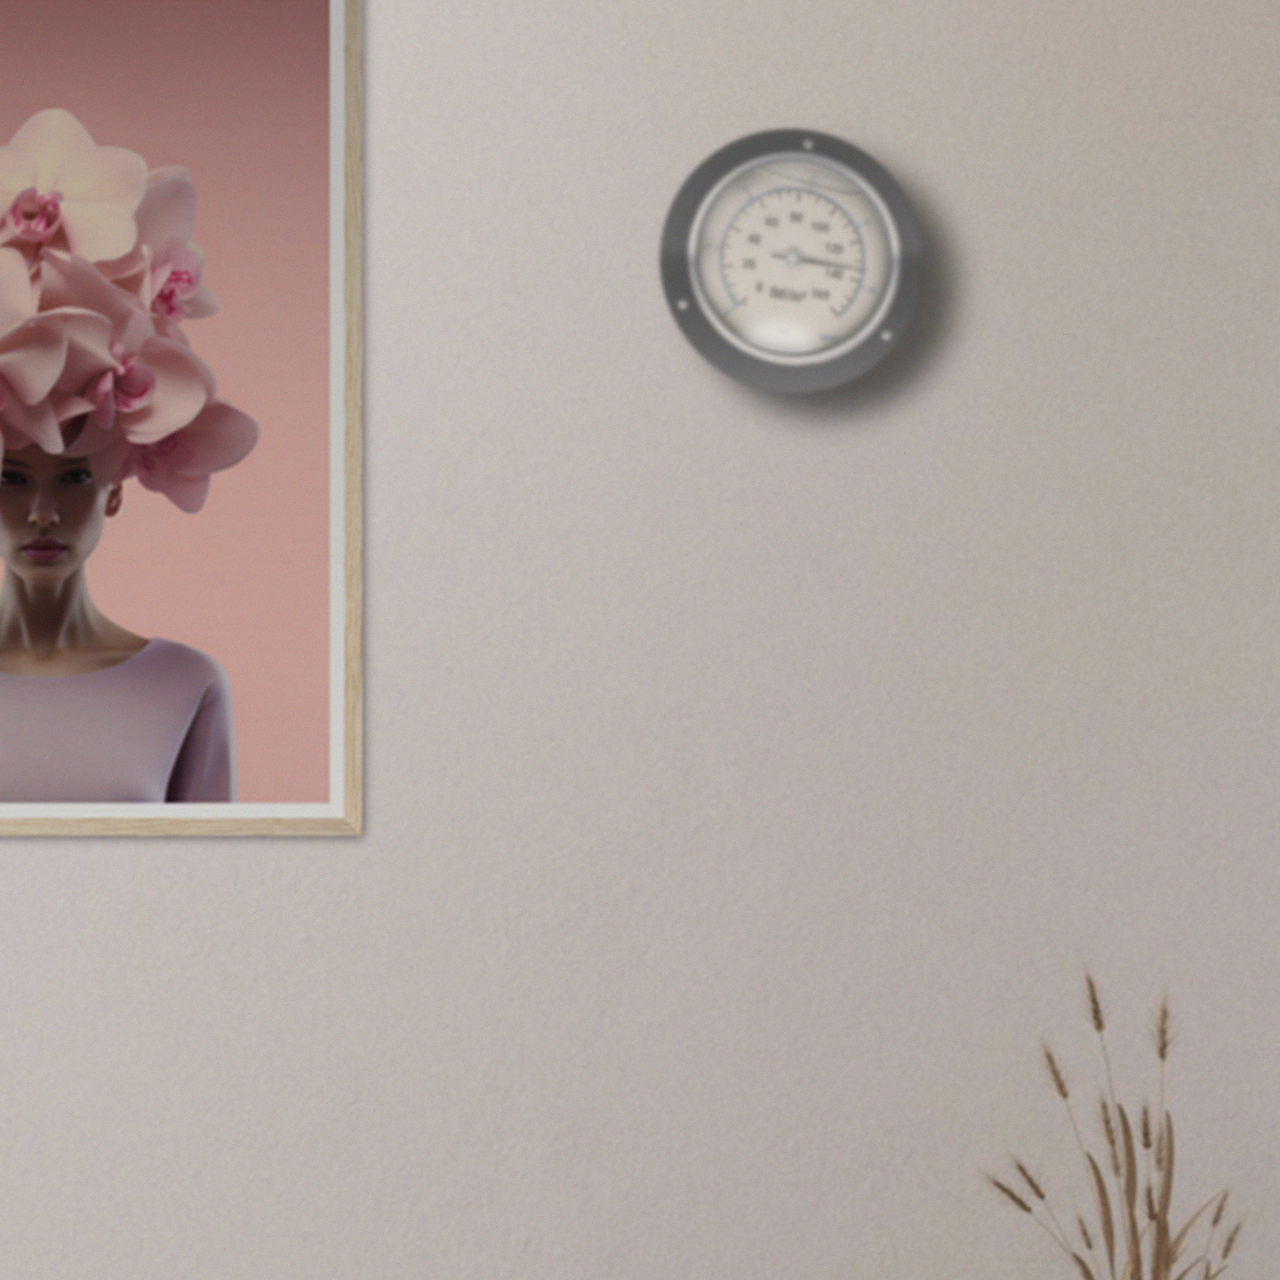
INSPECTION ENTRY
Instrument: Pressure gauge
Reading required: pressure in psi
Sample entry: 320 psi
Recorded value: 135 psi
